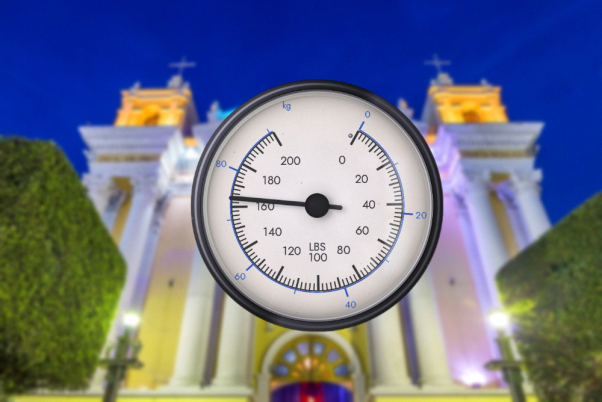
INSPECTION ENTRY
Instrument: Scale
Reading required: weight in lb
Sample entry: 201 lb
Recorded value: 164 lb
